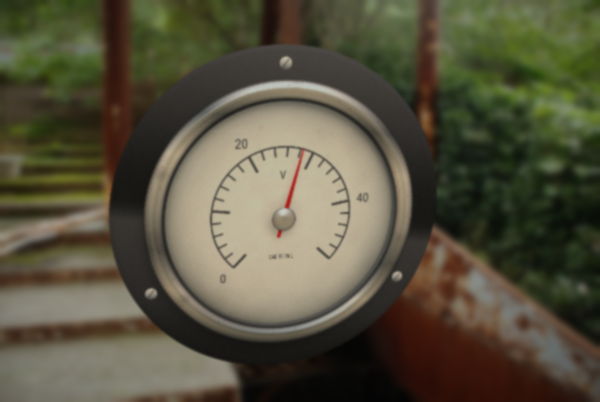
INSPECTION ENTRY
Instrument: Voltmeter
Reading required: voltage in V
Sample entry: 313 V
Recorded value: 28 V
